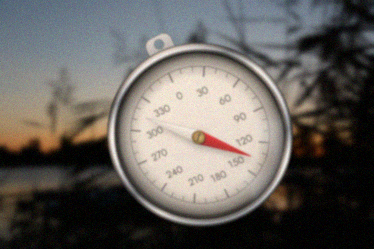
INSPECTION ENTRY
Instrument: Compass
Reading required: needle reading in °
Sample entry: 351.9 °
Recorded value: 135 °
